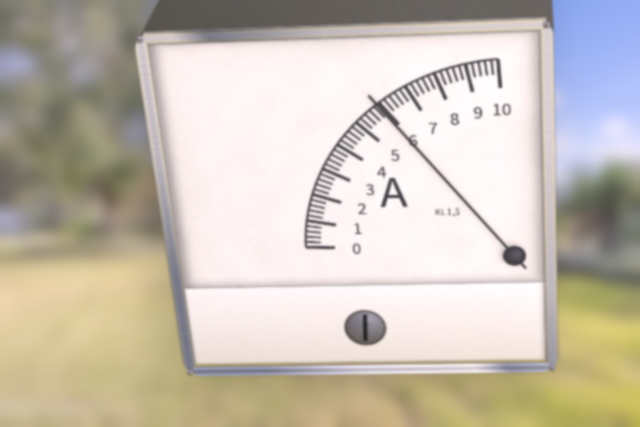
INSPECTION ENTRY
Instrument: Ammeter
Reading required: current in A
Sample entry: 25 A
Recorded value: 6 A
